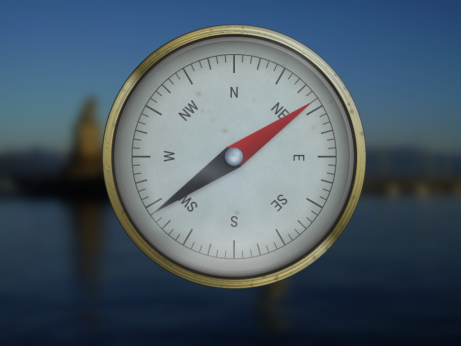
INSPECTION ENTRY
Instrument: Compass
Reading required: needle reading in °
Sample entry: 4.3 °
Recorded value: 55 °
